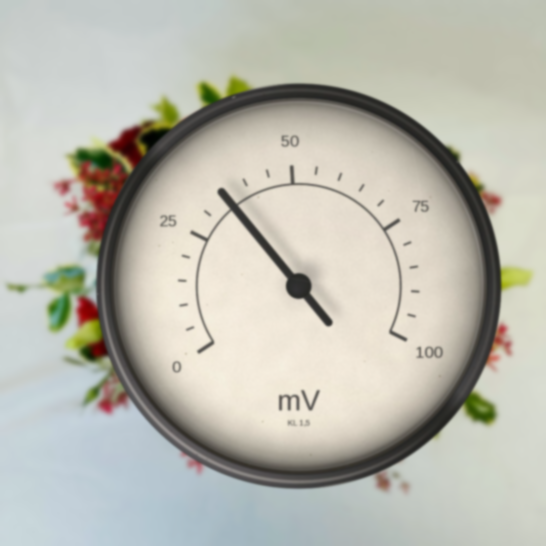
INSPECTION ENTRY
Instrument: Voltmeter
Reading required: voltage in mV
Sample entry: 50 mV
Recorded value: 35 mV
